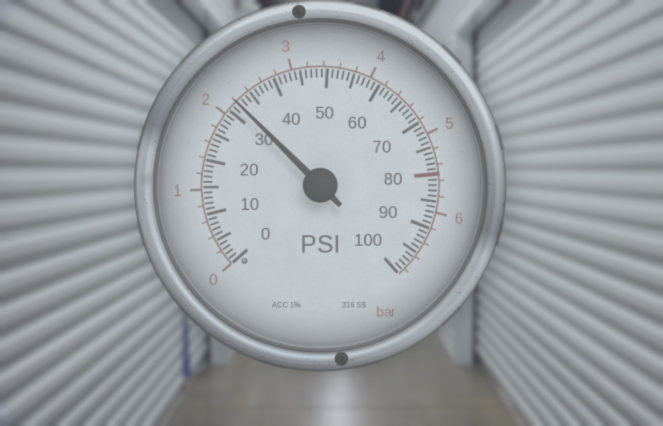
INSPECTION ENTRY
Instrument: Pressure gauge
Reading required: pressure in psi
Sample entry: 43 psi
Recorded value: 32 psi
